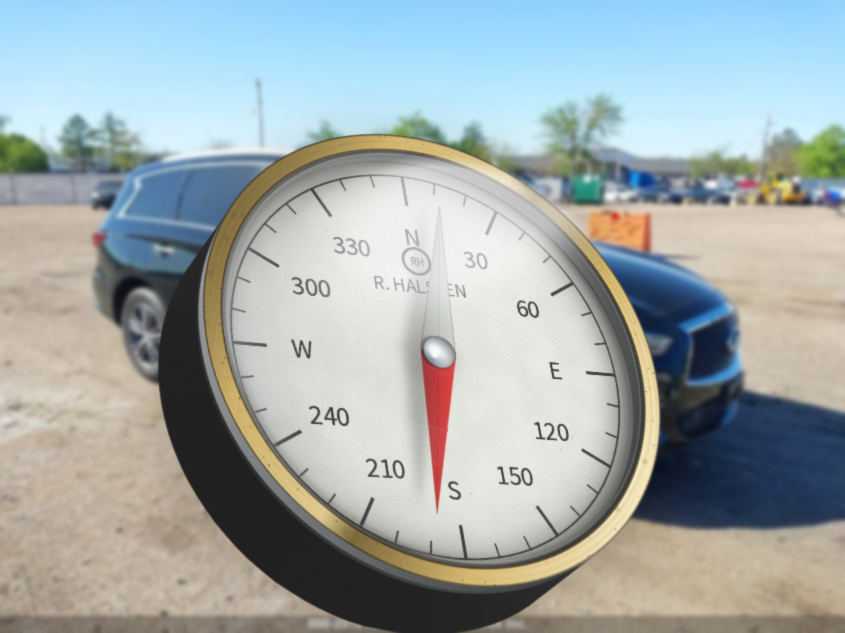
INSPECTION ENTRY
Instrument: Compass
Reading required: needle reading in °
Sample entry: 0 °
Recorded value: 190 °
